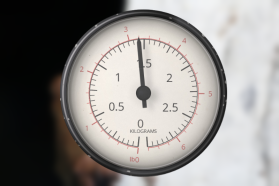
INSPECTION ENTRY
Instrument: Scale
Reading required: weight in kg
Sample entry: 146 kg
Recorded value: 1.45 kg
